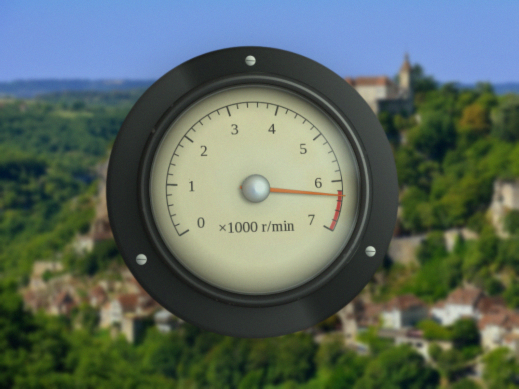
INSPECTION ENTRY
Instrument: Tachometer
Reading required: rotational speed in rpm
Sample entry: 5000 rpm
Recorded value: 6300 rpm
